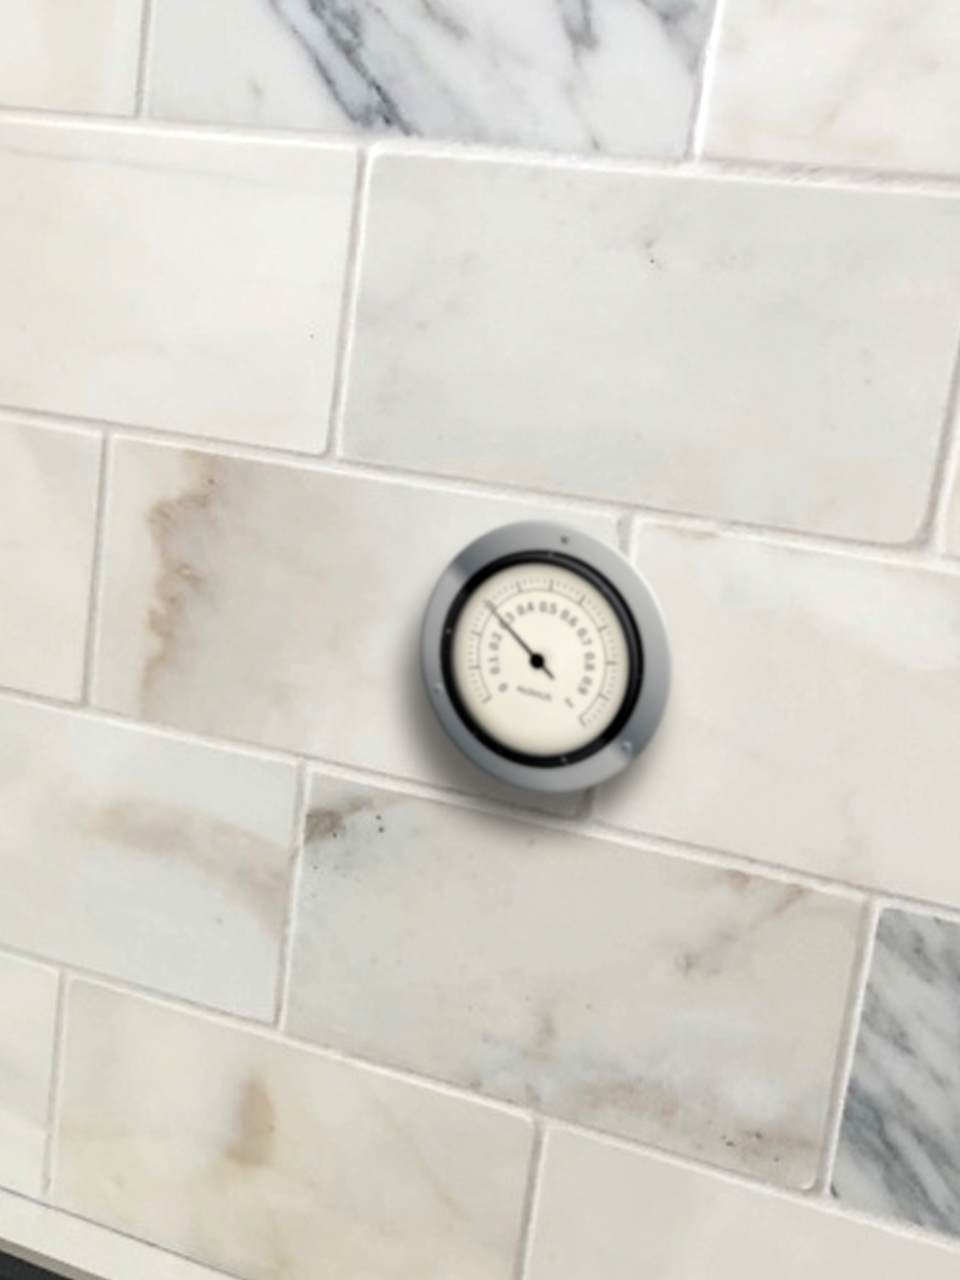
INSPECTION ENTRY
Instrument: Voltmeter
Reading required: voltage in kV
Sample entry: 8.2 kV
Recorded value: 0.3 kV
